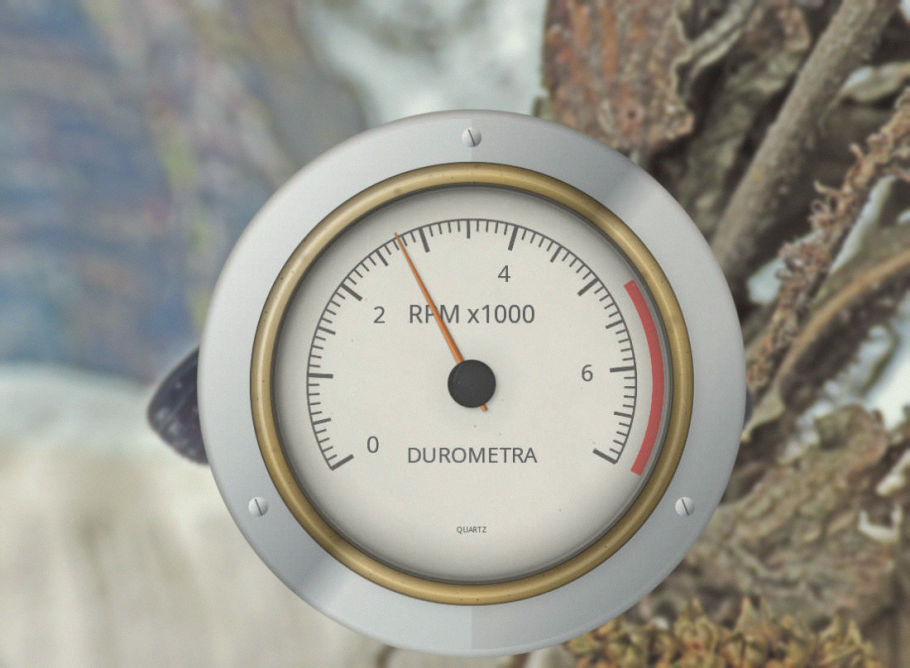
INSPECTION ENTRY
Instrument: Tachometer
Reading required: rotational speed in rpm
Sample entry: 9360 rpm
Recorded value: 2750 rpm
